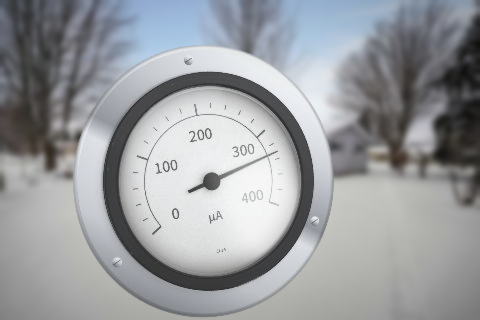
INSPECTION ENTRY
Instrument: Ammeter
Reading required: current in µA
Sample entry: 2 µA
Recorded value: 330 µA
